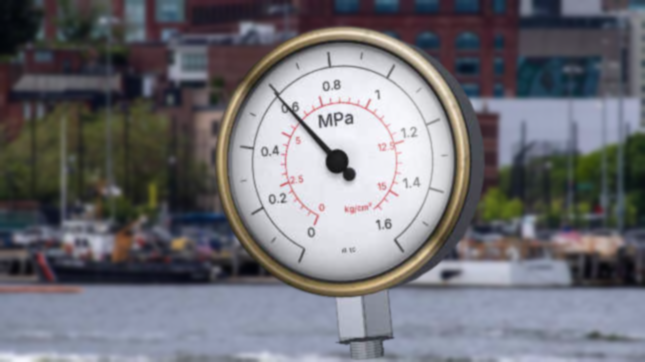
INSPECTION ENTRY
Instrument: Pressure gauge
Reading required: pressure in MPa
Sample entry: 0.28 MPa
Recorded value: 0.6 MPa
